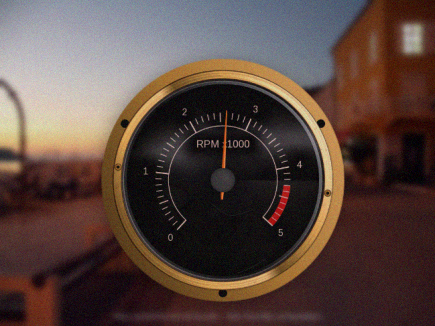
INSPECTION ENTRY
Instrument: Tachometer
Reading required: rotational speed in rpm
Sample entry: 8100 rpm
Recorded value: 2600 rpm
